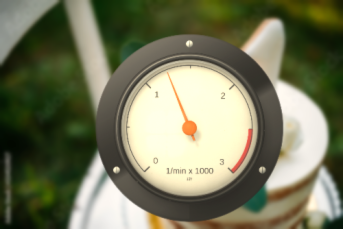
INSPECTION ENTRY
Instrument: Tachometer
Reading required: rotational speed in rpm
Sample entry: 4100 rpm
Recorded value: 1250 rpm
